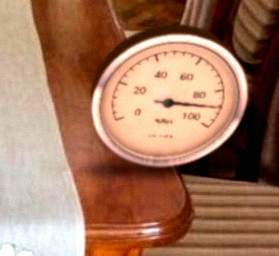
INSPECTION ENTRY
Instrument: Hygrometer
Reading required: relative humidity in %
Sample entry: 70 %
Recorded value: 88 %
